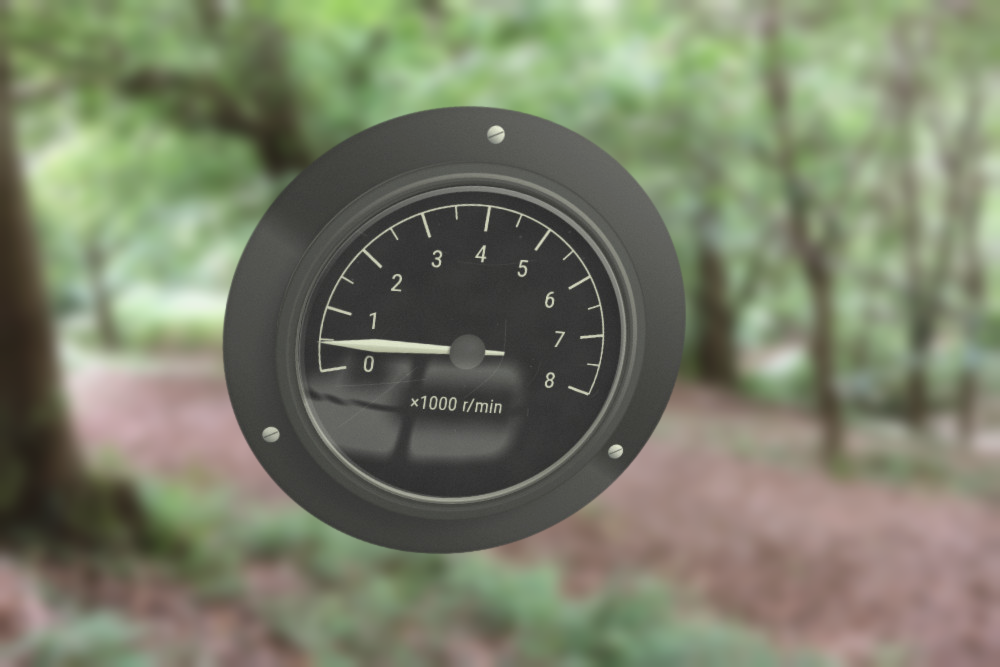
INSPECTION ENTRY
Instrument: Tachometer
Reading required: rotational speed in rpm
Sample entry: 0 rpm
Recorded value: 500 rpm
